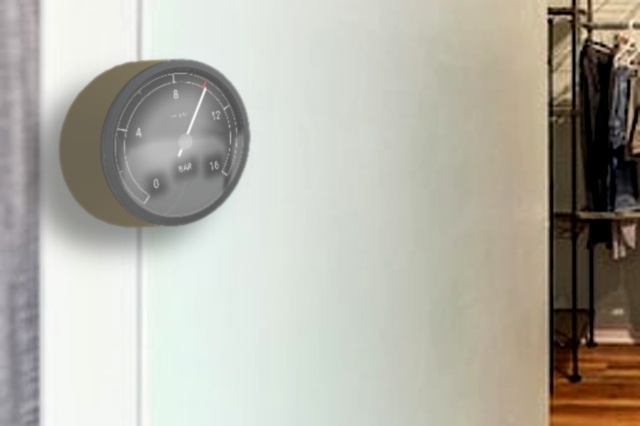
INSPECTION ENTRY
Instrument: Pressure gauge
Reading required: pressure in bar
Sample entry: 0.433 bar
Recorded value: 10 bar
